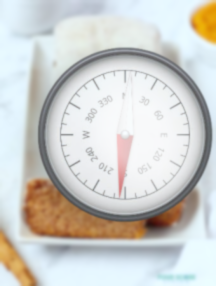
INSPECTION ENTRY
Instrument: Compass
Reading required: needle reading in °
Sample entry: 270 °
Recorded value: 185 °
